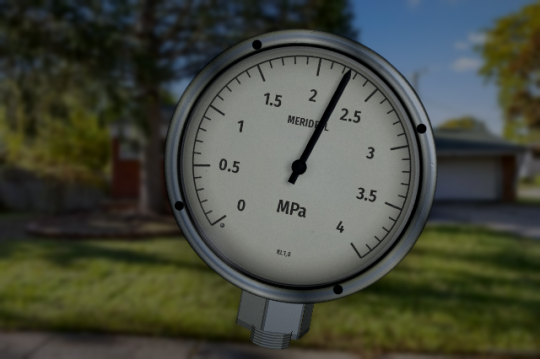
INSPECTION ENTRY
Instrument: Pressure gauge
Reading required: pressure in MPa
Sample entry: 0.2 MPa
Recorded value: 2.25 MPa
